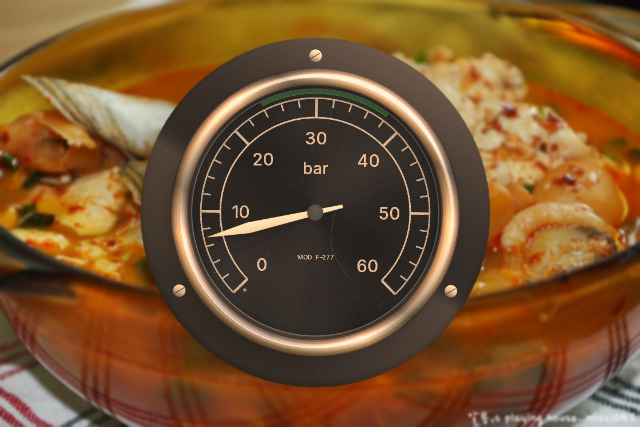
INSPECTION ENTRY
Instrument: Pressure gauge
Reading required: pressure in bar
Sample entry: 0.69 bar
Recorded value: 7 bar
